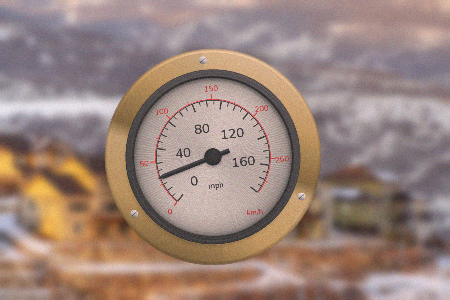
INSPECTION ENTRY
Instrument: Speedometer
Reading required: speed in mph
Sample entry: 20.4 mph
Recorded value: 20 mph
